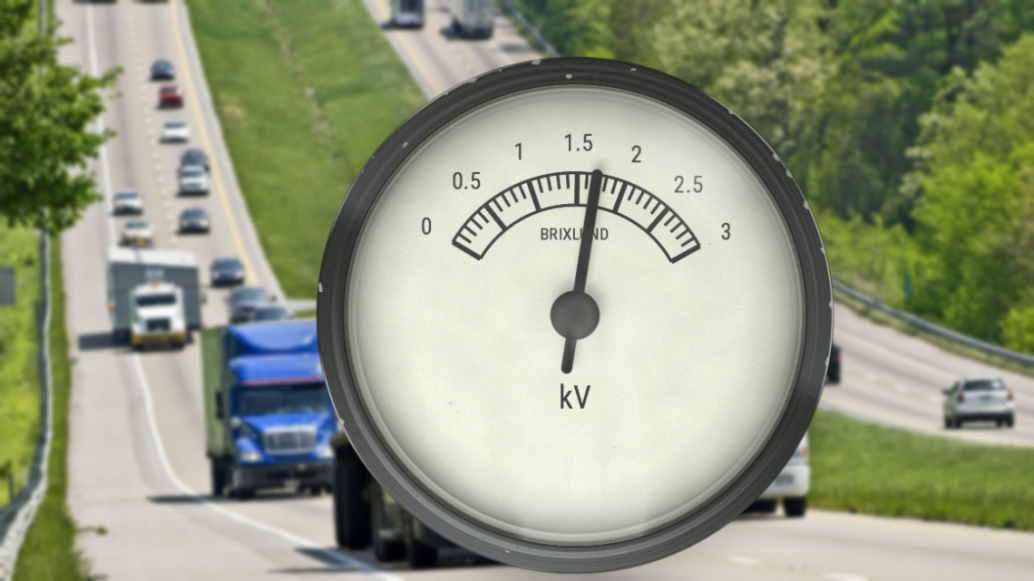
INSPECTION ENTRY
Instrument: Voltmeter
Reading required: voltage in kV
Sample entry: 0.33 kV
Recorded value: 1.7 kV
